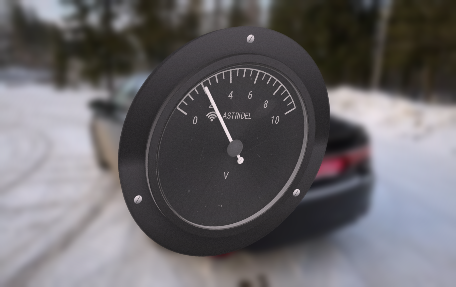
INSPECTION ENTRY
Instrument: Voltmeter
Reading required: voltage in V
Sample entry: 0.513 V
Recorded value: 2 V
